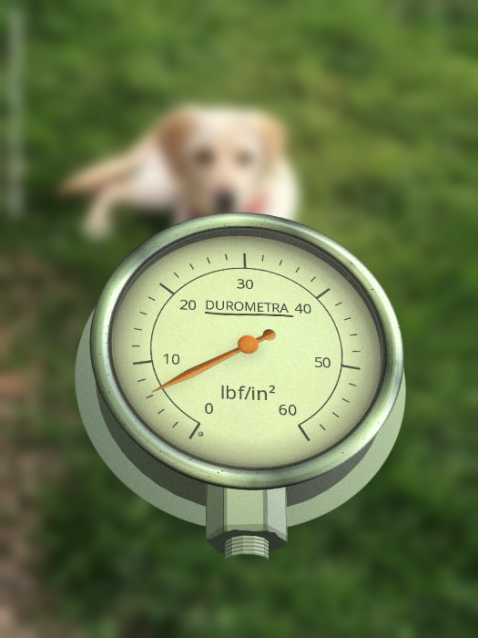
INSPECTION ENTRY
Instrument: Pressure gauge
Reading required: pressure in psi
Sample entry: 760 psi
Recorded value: 6 psi
